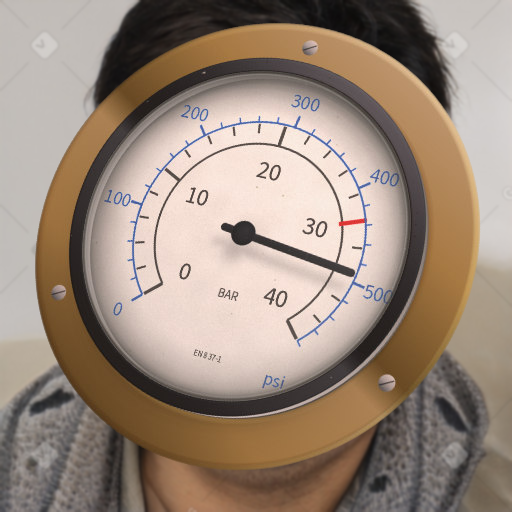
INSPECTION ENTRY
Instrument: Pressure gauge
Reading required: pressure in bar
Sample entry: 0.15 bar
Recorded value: 34 bar
